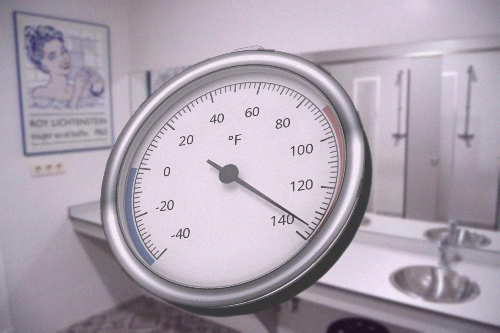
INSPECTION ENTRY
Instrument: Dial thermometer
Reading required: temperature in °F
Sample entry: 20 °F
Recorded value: 136 °F
